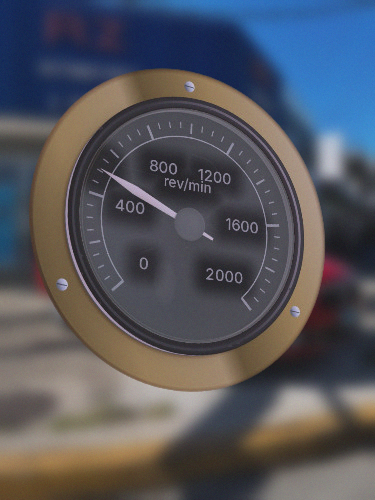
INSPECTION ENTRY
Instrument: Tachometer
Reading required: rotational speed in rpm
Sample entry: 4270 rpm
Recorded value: 500 rpm
